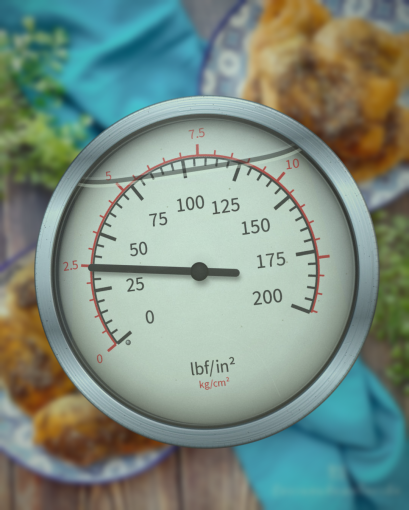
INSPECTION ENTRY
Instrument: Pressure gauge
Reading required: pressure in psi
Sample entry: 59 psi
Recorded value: 35 psi
